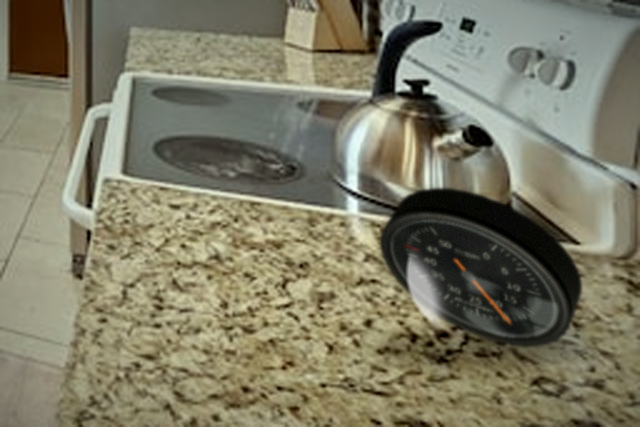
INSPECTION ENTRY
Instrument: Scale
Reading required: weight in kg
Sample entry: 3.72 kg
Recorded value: 20 kg
